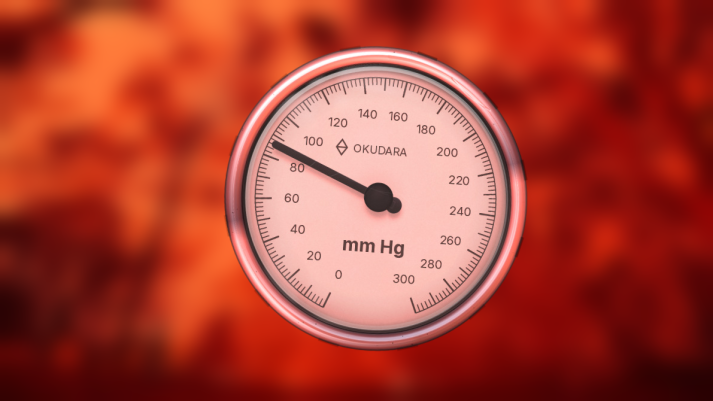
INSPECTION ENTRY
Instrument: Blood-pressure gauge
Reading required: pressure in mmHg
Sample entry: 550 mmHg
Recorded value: 86 mmHg
